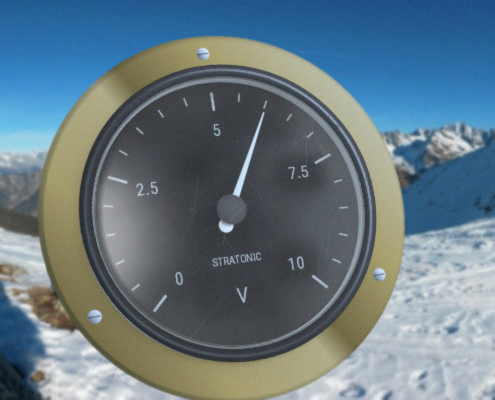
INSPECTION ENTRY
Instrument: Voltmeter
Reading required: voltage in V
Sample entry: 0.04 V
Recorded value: 6 V
